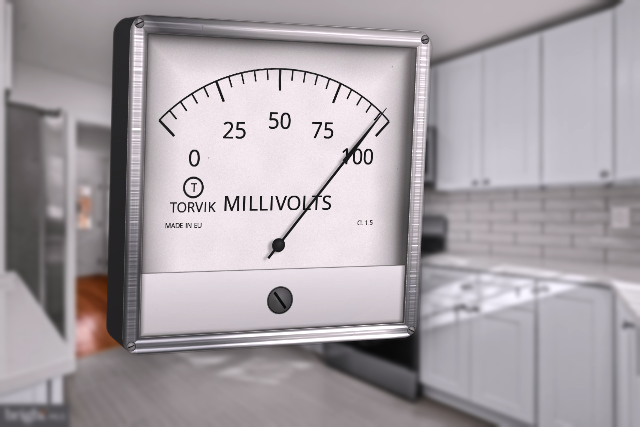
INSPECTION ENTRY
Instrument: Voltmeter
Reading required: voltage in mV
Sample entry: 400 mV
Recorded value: 95 mV
